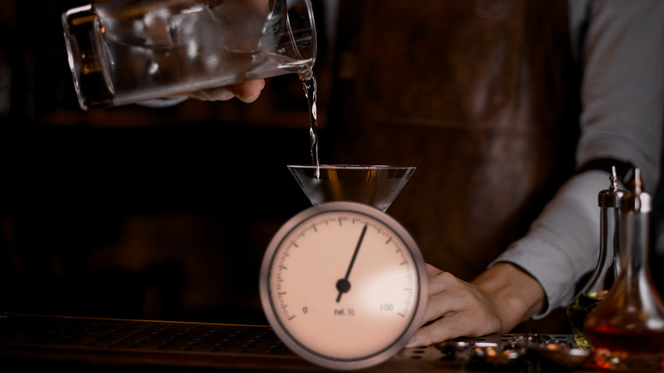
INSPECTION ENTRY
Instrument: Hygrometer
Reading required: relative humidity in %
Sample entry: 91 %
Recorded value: 60 %
